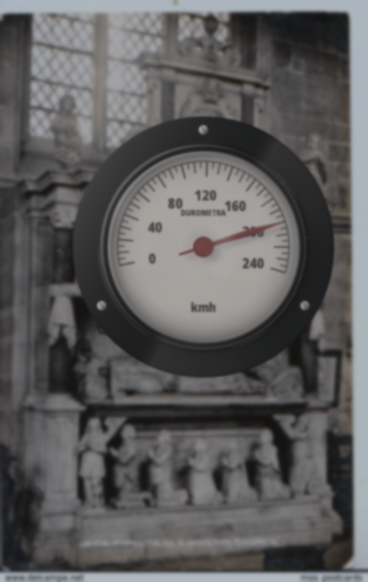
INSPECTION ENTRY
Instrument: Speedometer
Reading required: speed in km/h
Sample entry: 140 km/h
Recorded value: 200 km/h
